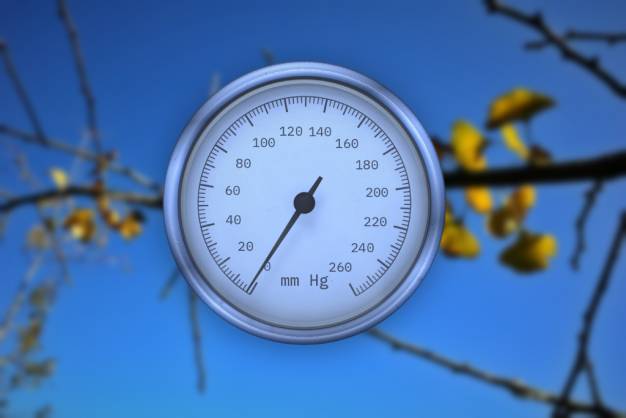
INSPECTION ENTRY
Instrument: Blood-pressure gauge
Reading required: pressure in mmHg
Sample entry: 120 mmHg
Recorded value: 2 mmHg
